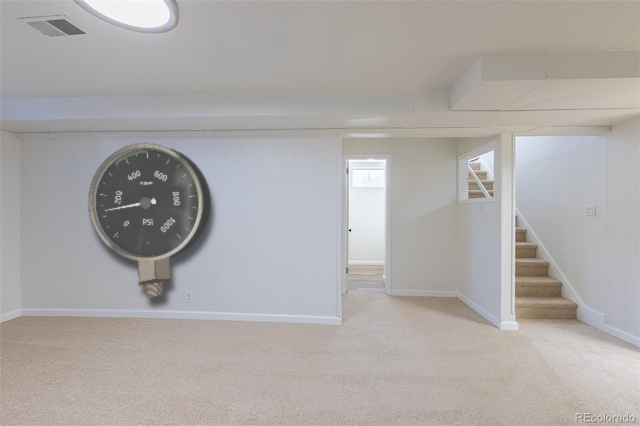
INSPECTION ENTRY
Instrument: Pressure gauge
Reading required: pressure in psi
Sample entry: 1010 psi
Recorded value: 125 psi
